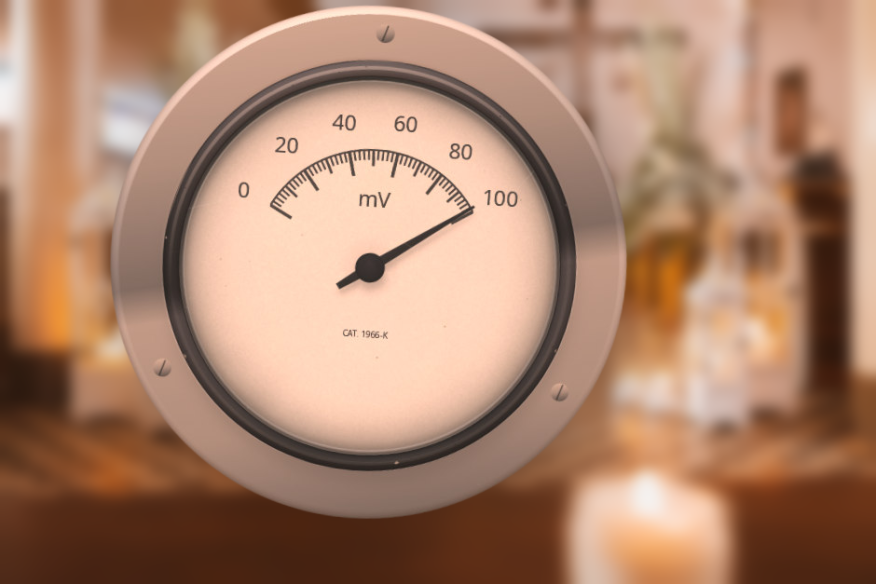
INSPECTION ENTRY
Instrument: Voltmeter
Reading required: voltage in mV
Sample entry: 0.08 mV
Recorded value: 98 mV
